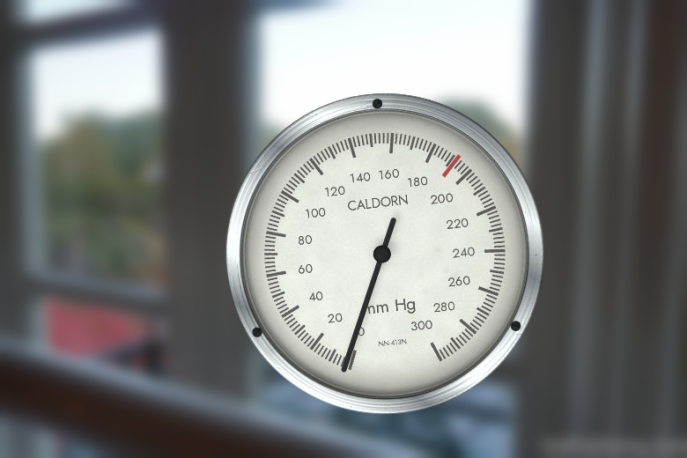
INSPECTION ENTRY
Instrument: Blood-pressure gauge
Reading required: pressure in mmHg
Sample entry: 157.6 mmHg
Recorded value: 2 mmHg
